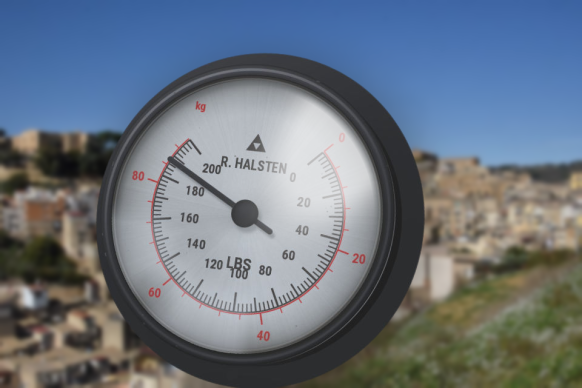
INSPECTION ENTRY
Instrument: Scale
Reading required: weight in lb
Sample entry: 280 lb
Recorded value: 188 lb
